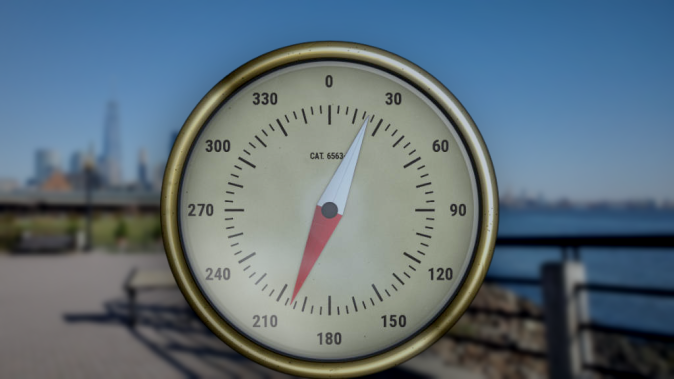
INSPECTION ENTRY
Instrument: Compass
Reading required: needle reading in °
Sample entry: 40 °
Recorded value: 202.5 °
